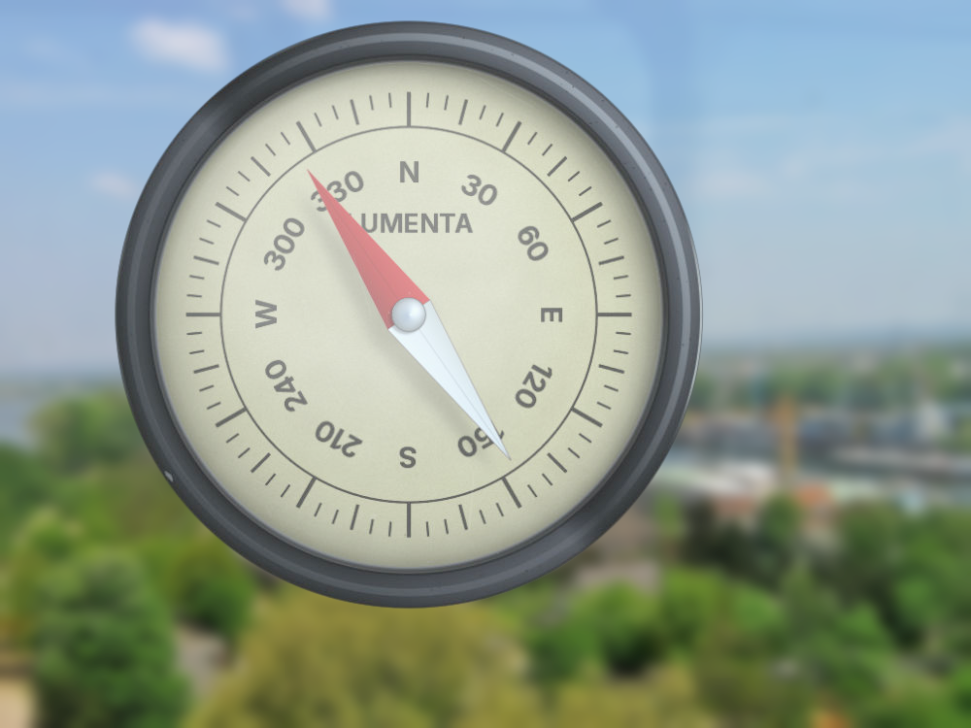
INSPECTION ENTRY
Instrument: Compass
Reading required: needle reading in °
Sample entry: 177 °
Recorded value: 325 °
